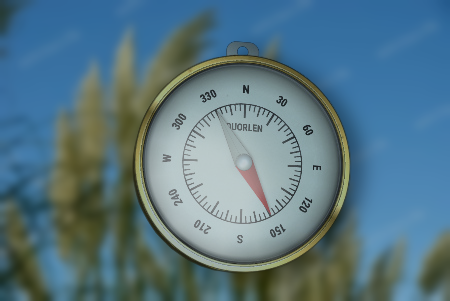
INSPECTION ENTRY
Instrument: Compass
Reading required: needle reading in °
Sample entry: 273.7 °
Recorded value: 150 °
